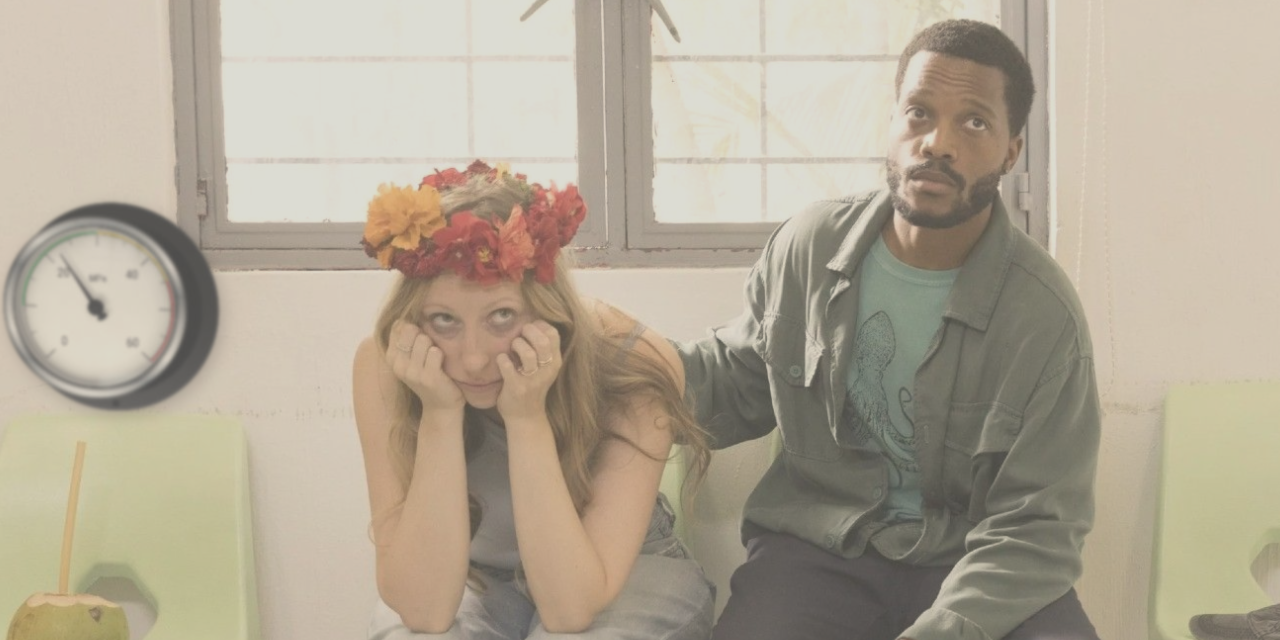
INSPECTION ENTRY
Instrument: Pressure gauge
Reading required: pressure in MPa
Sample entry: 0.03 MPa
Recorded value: 22.5 MPa
